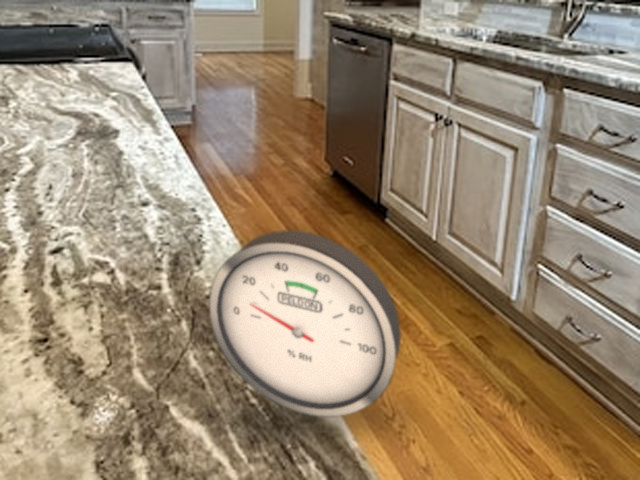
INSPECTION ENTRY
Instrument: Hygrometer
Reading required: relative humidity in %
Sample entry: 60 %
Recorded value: 10 %
